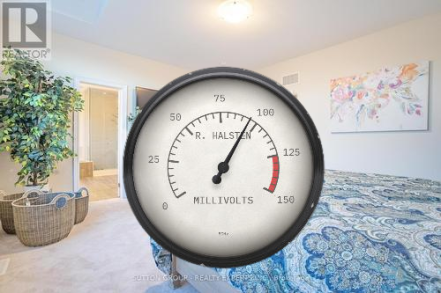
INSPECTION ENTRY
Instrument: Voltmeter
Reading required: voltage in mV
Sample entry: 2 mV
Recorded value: 95 mV
